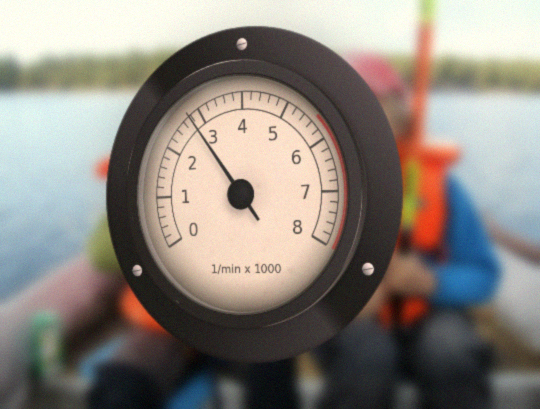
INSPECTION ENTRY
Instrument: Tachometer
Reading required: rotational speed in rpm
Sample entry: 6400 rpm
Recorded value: 2800 rpm
